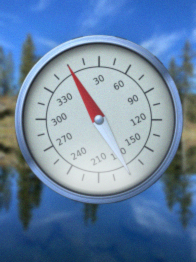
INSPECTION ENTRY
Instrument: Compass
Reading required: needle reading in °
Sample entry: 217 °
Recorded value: 0 °
